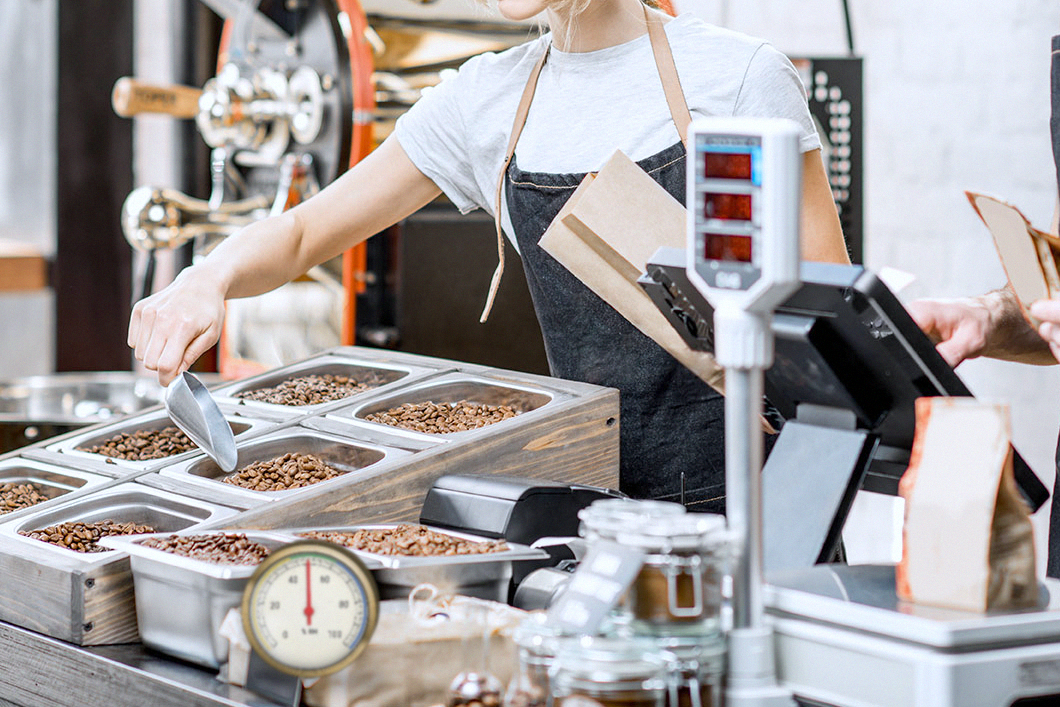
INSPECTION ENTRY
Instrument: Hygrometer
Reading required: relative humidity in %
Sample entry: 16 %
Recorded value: 50 %
